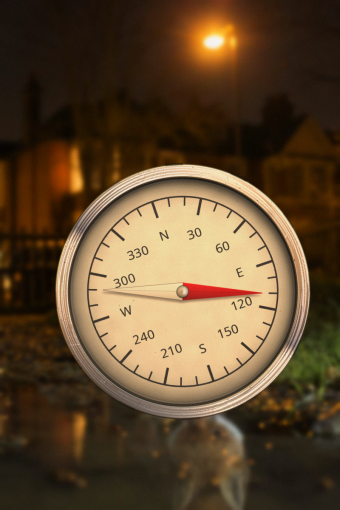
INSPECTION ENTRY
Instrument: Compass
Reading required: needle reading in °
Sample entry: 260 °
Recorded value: 110 °
